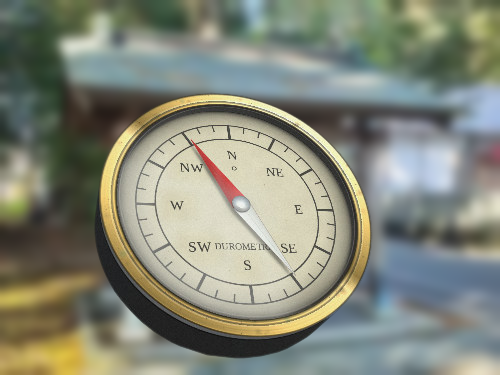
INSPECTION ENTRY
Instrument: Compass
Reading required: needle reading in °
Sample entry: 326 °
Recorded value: 330 °
